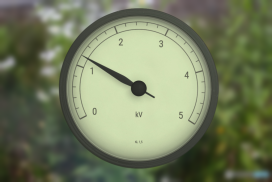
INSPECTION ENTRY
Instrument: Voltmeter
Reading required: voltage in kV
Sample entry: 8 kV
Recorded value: 1.2 kV
